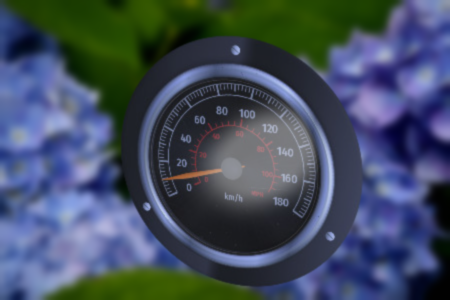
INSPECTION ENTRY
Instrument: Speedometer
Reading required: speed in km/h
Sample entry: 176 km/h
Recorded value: 10 km/h
